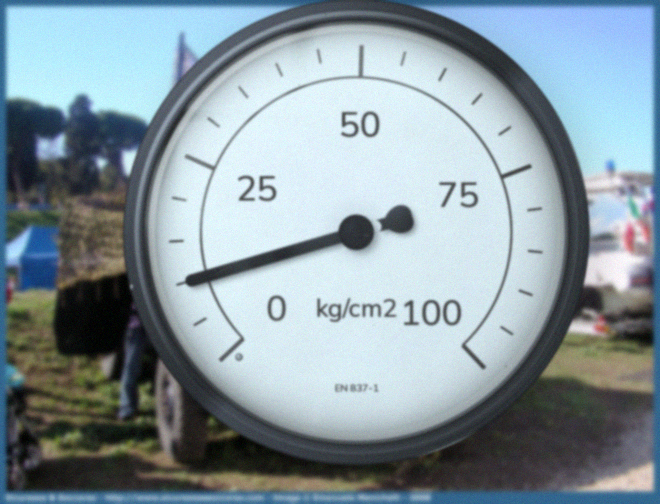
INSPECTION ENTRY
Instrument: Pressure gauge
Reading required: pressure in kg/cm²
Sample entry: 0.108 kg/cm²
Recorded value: 10 kg/cm²
